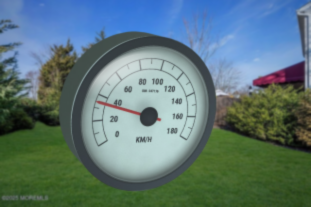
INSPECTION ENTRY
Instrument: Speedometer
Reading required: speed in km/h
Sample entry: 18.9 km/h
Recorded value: 35 km/h
